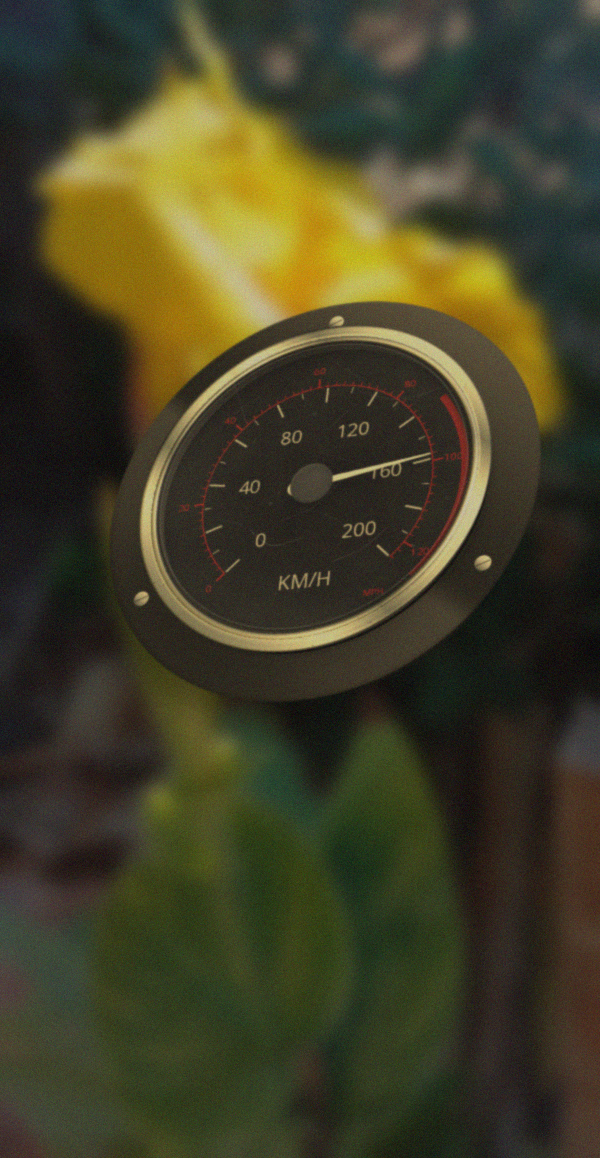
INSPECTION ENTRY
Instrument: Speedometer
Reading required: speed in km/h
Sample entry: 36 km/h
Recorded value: 160 km/h
